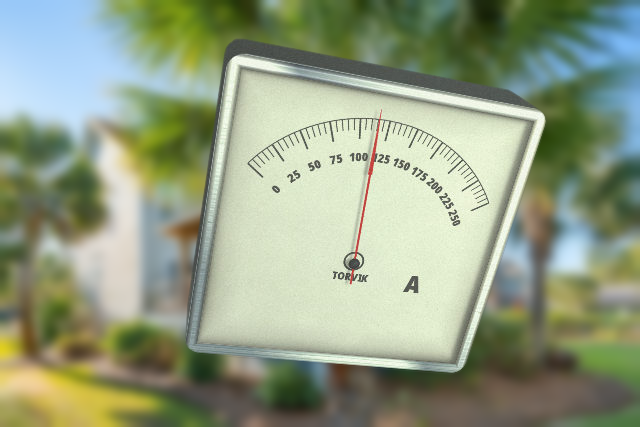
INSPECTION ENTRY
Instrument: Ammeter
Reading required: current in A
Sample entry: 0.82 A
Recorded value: 115 A
